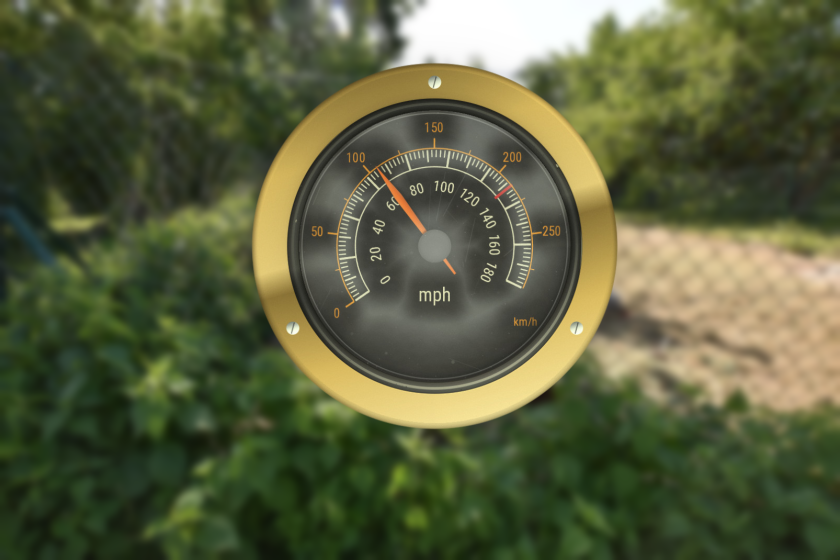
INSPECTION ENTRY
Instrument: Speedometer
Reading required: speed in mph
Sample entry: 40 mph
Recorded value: 66 mph
